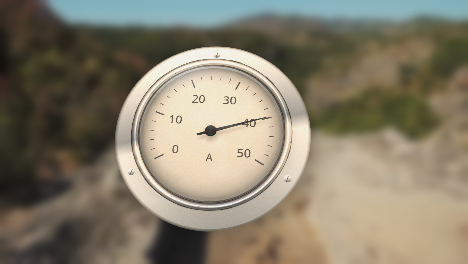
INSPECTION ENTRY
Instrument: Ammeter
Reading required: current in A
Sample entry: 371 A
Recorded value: 40 A
